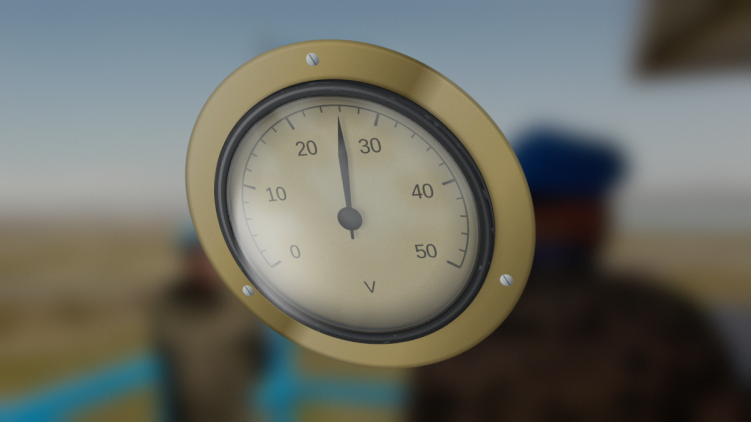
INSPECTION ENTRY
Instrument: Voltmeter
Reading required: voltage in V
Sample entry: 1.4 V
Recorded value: 26 V
